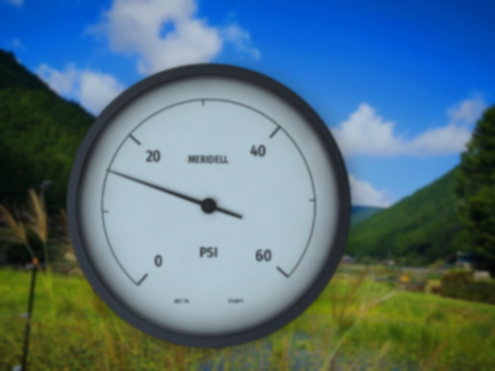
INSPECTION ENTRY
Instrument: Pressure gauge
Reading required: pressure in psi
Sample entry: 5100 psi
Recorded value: 15 psi
